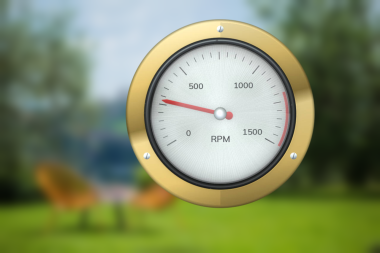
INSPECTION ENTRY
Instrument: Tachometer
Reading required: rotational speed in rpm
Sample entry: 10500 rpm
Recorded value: 275 rpm
